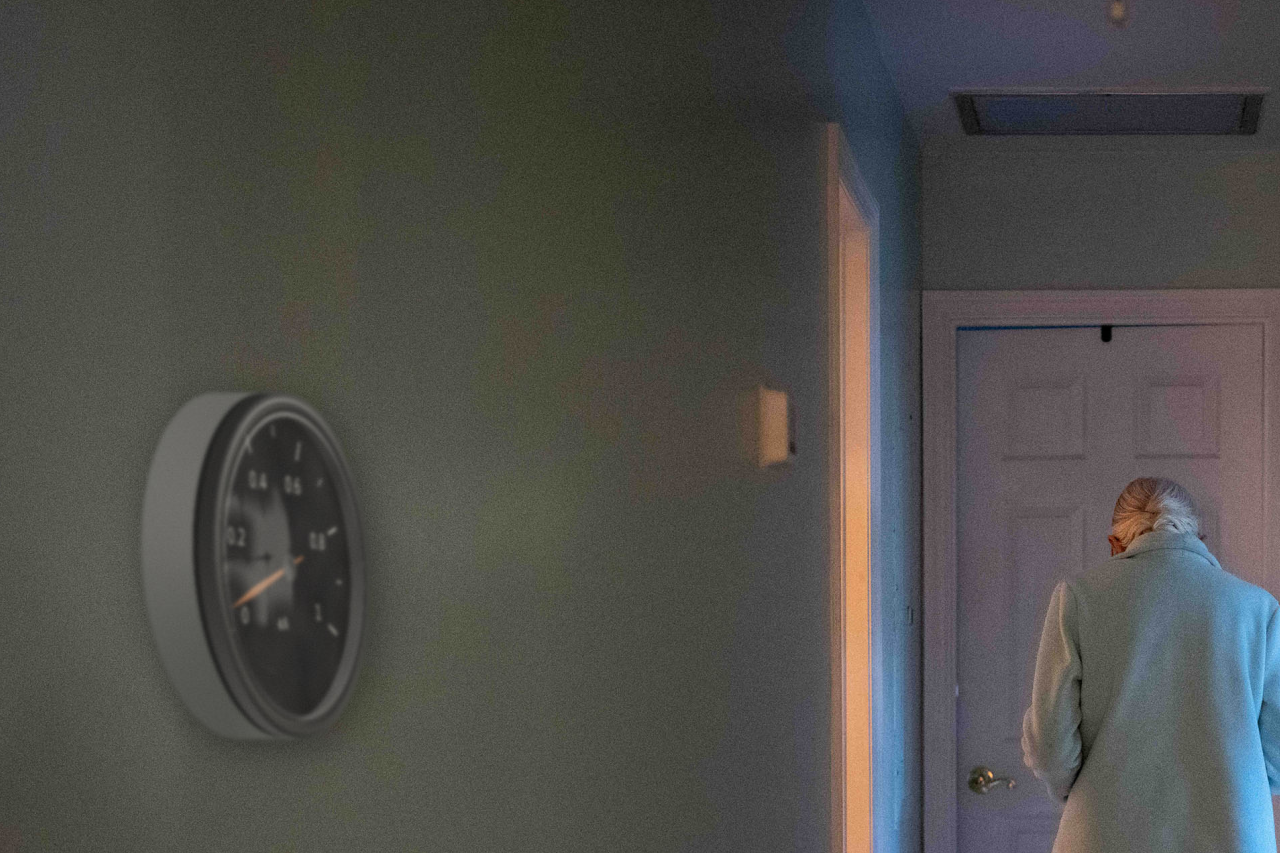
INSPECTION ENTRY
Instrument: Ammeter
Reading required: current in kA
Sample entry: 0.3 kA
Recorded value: 0.05 kA
